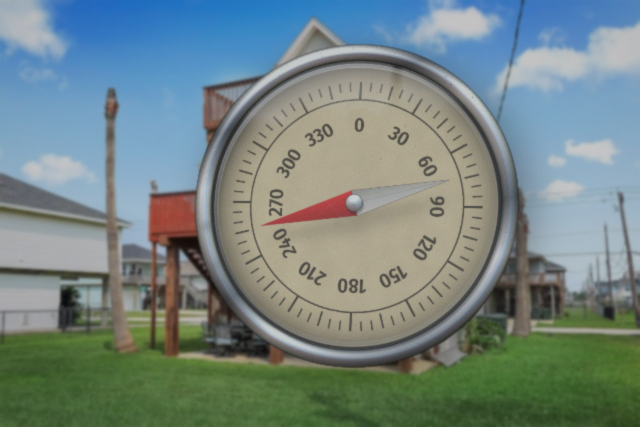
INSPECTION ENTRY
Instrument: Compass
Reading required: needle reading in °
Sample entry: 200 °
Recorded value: 255 °
